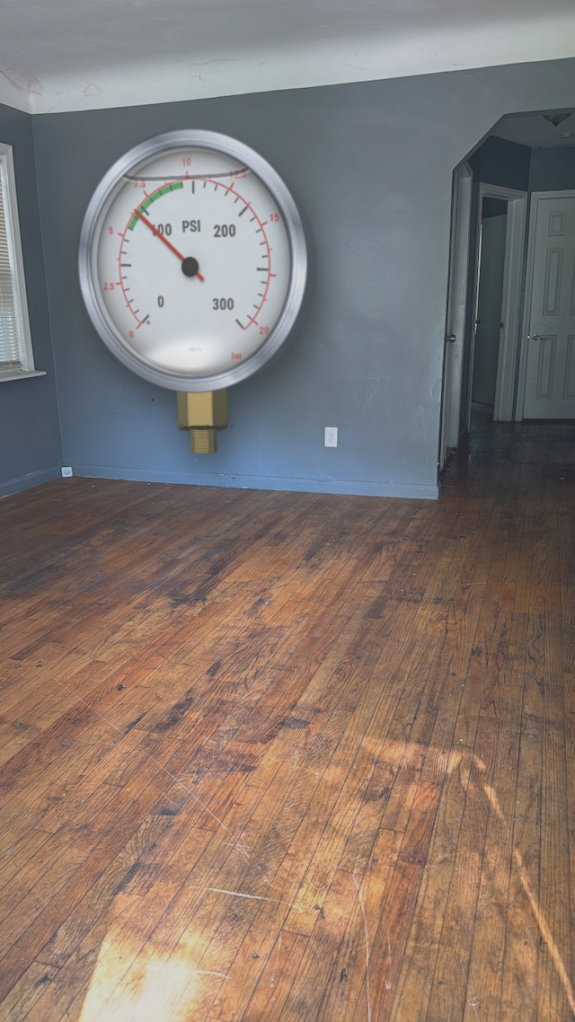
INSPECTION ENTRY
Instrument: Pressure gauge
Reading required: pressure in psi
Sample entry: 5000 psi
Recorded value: 95 psi
